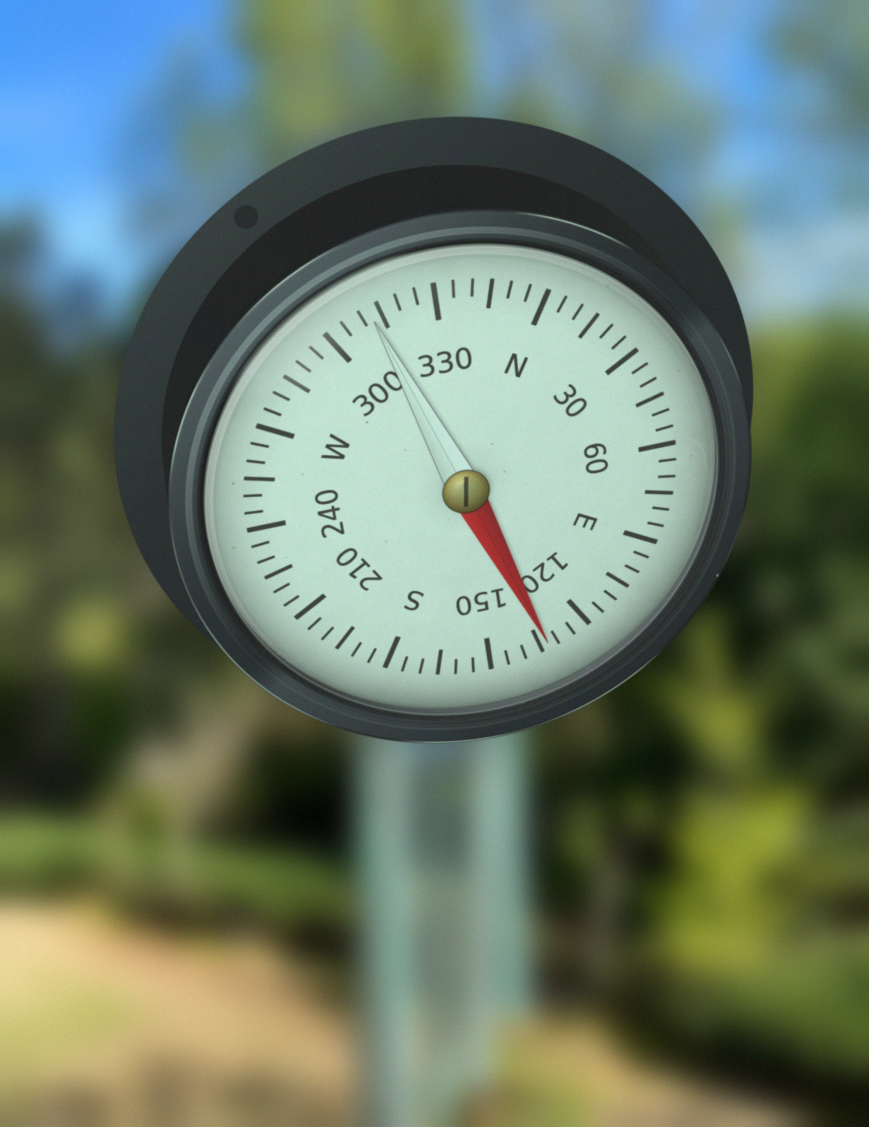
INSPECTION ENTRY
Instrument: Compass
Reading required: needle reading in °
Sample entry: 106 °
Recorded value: 132.5 °
